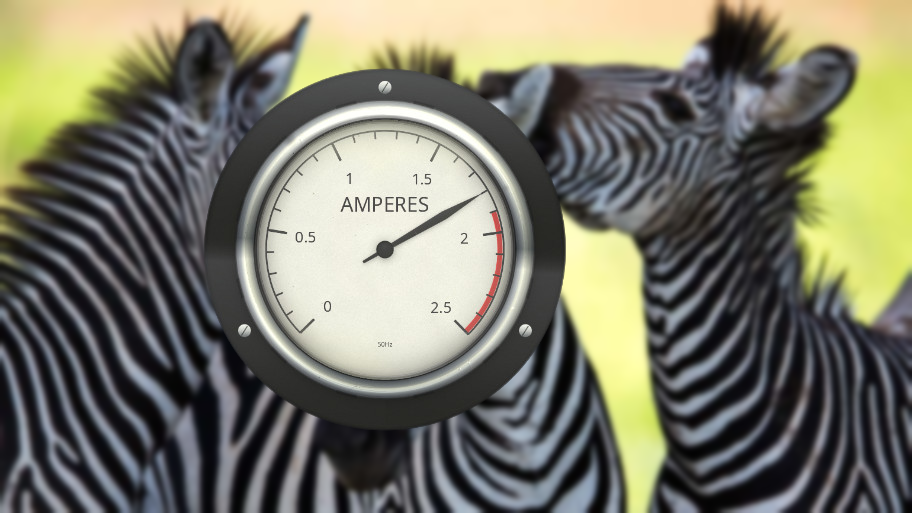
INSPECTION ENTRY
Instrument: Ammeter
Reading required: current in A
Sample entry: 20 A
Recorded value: 1.8 A
